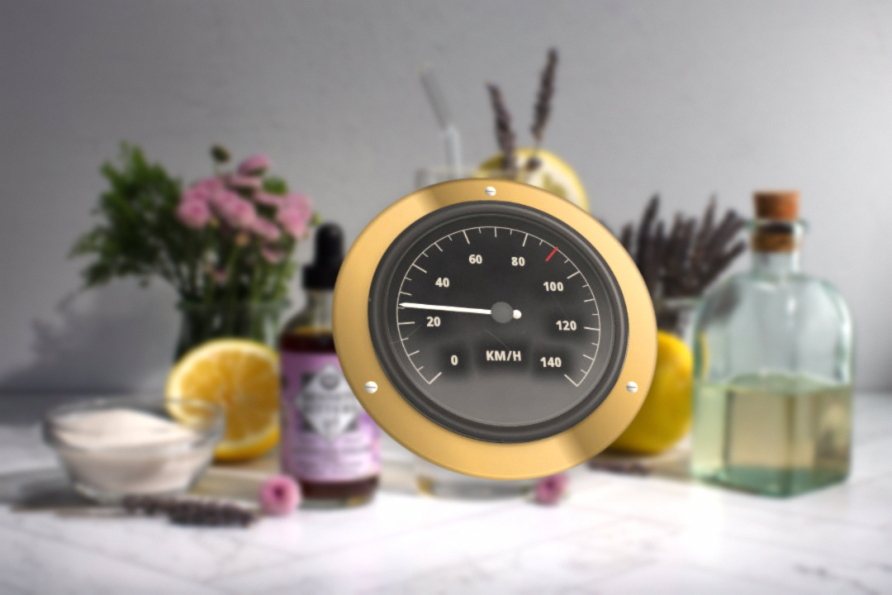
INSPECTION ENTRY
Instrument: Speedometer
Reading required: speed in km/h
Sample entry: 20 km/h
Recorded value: 25 km/h
